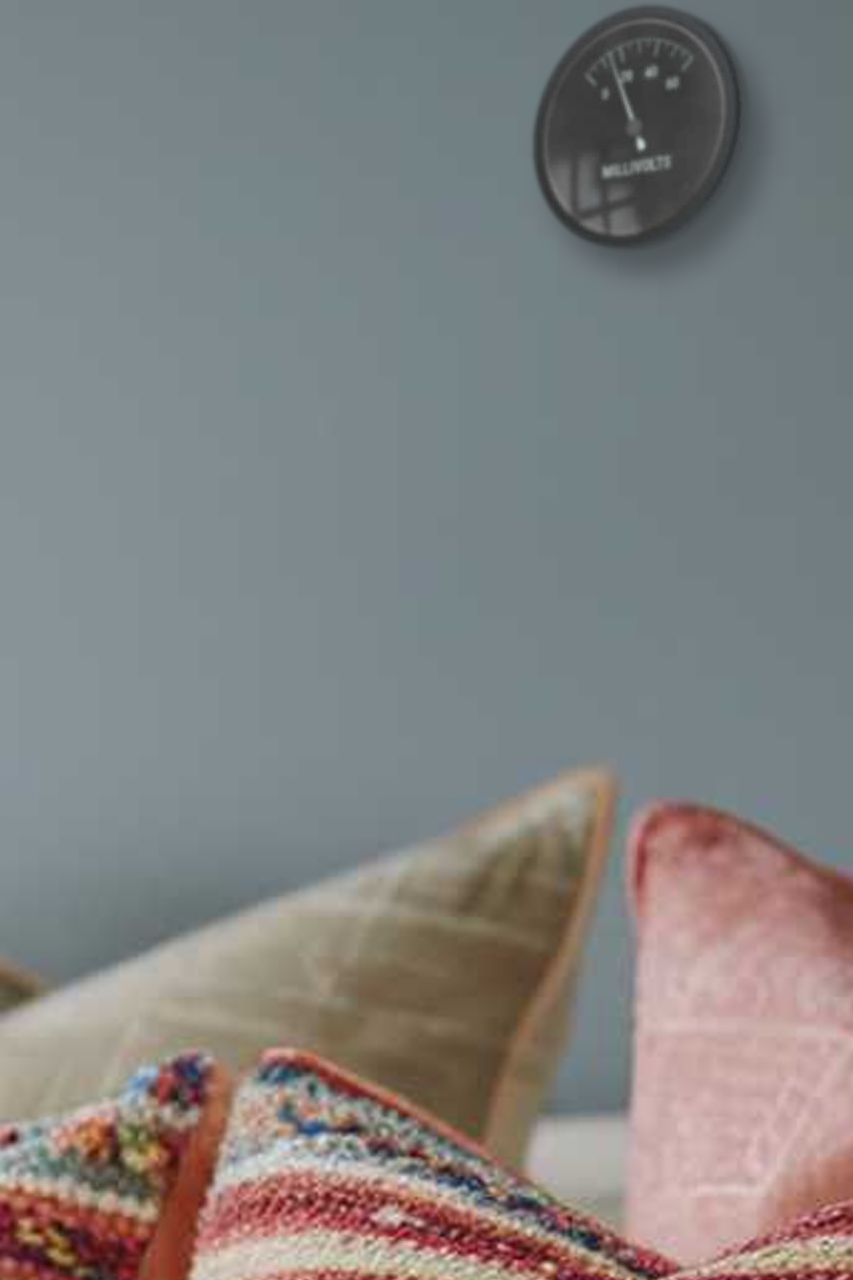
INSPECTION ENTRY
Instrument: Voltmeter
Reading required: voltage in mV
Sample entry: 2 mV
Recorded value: 15 mV
